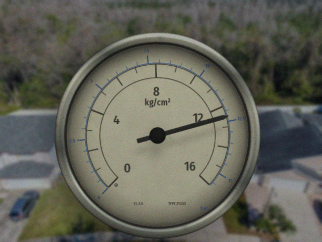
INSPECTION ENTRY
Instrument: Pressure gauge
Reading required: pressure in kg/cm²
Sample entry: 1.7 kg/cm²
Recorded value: 12.5 kg/cm²
